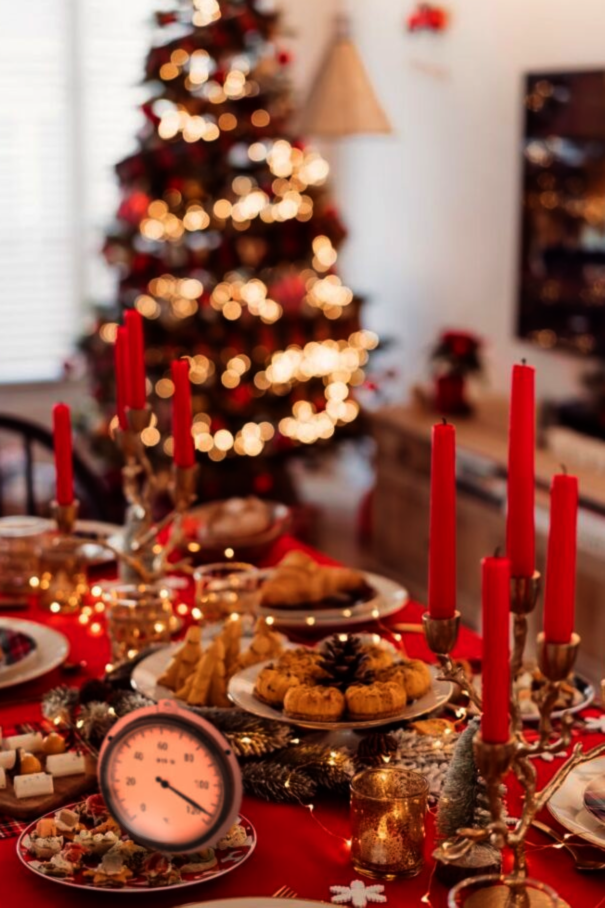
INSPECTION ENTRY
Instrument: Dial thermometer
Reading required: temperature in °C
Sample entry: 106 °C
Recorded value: 115 °C
